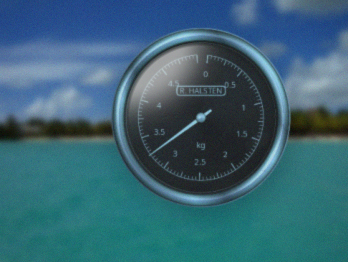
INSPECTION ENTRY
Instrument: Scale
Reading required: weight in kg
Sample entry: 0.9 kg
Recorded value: 3.25 kg
